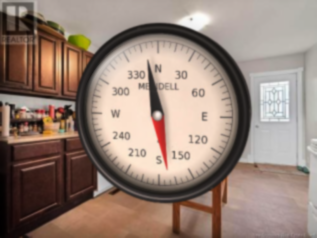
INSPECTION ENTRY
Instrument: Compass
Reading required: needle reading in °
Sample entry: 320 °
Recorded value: 170 °
